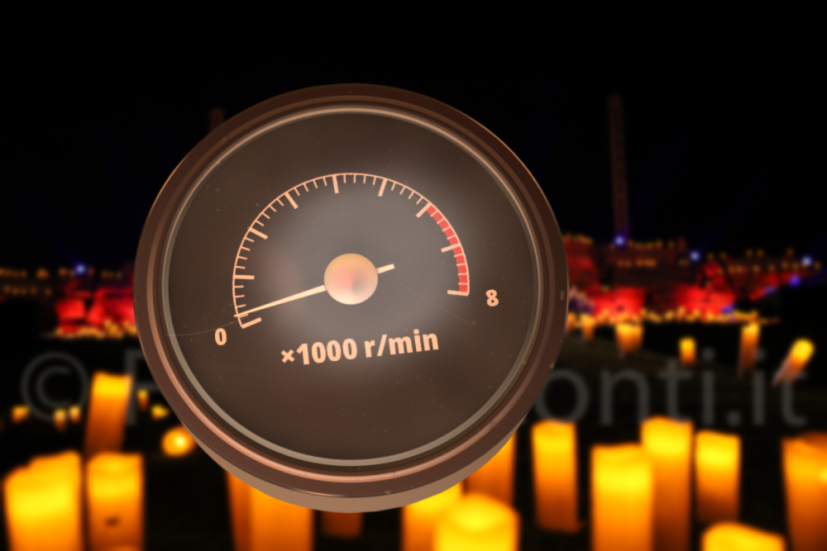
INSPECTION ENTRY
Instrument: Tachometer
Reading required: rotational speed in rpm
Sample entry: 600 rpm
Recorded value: 200 rpm
